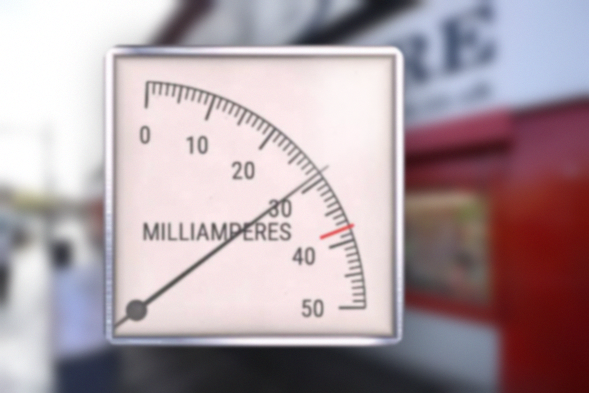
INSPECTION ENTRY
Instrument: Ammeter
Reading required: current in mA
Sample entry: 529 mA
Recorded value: 29 mA
